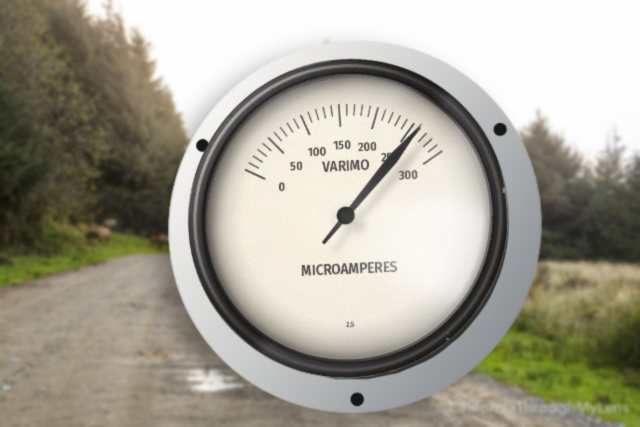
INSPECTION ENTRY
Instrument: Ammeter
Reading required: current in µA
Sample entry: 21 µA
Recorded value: 260 µA
